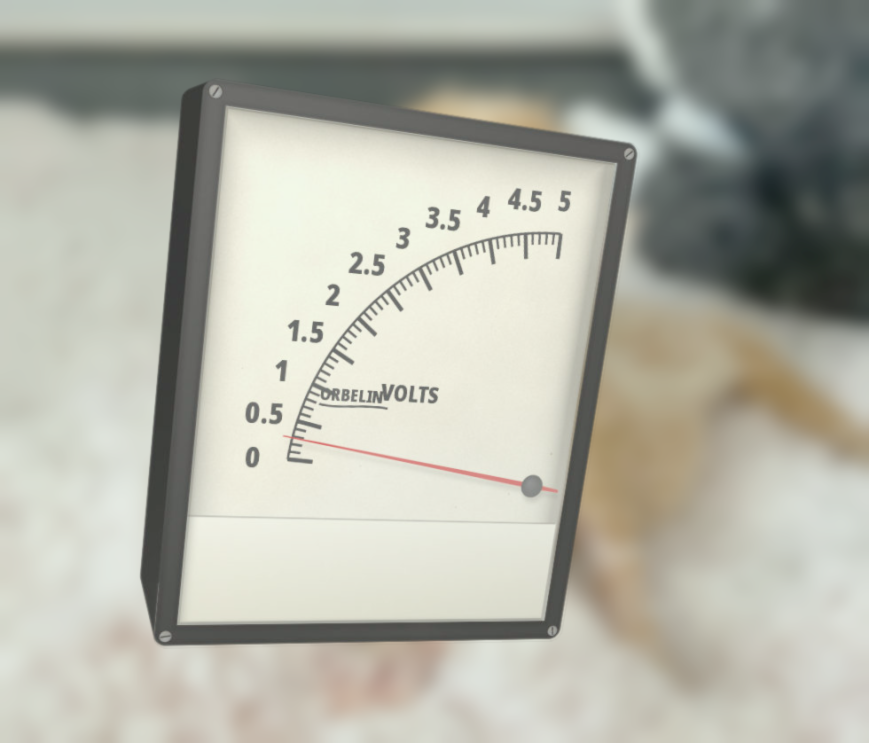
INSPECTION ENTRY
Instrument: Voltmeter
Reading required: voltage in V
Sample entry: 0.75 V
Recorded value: 0.3 V
